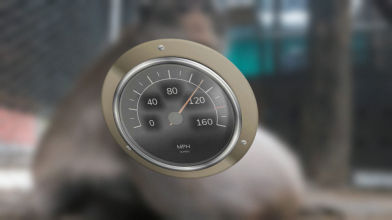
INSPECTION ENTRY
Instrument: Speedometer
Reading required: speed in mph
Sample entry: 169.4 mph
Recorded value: 110 mph
